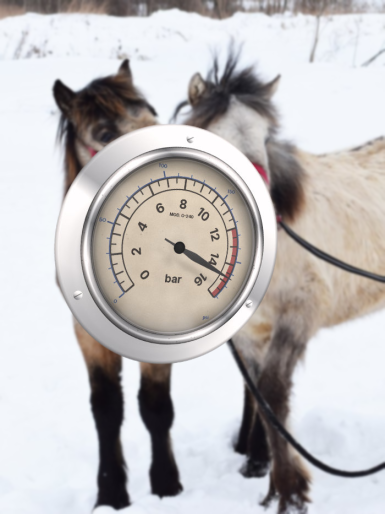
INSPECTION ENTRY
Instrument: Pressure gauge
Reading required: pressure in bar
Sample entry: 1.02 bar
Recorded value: 14.75 bar
